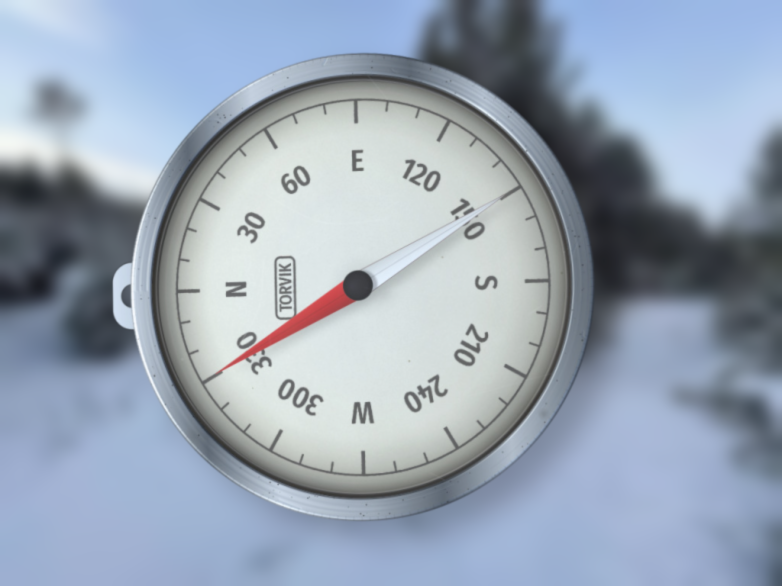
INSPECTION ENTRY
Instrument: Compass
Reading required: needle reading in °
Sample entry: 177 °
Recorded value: 330 °
